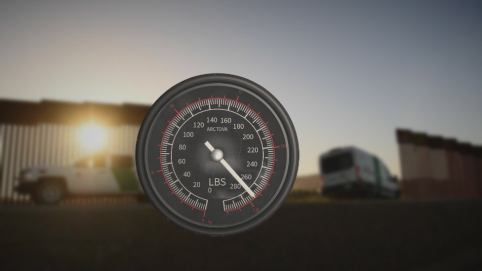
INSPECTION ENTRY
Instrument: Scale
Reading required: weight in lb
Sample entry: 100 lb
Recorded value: 270 lb
